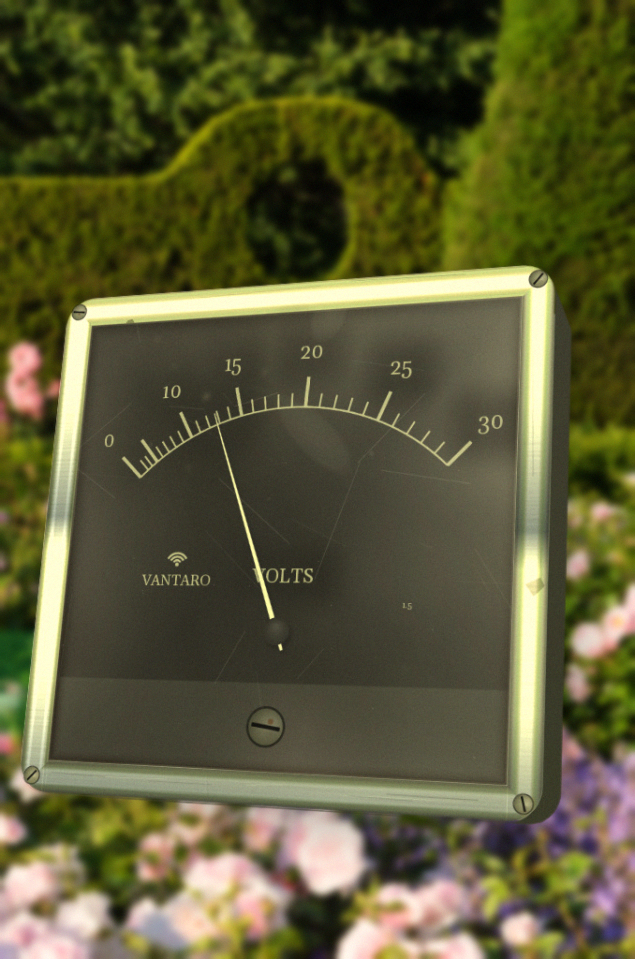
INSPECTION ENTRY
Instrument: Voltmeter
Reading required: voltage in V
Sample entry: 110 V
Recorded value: 13 V
